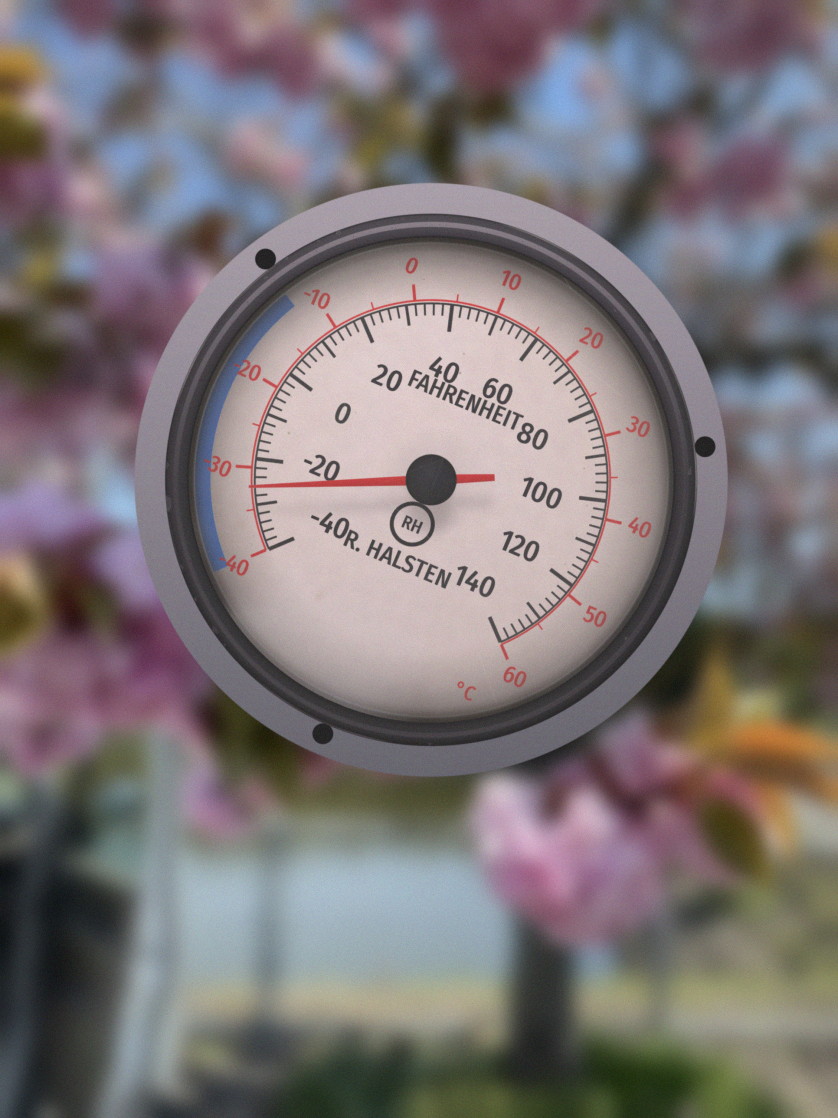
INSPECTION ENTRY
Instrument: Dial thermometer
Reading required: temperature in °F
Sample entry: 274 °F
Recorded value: -26 °F
